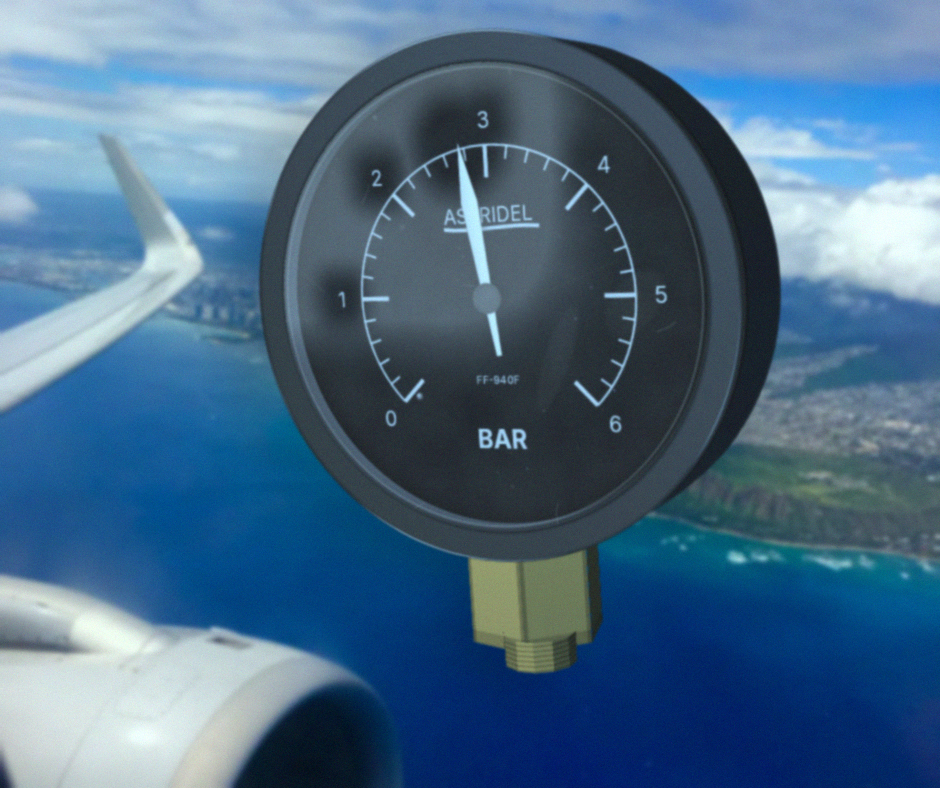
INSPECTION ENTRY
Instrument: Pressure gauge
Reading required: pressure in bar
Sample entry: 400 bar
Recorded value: 2.8 bar
